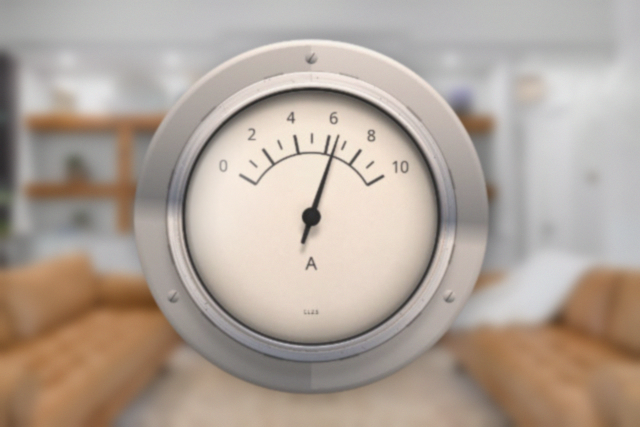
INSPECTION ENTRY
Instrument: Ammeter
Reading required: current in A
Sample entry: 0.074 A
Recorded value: 6.5 A
